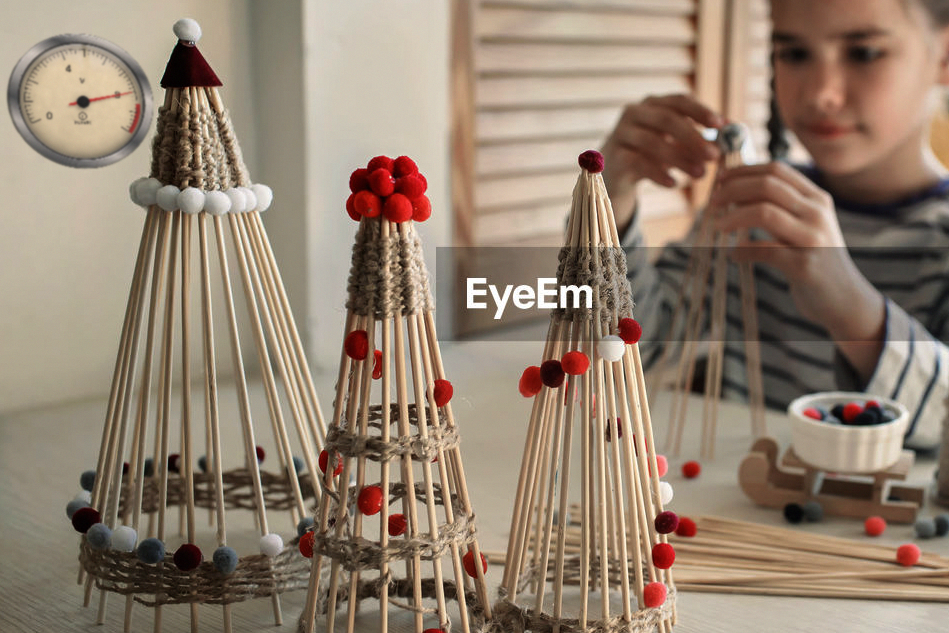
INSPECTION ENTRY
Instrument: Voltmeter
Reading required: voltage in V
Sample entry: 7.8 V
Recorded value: 8 V
